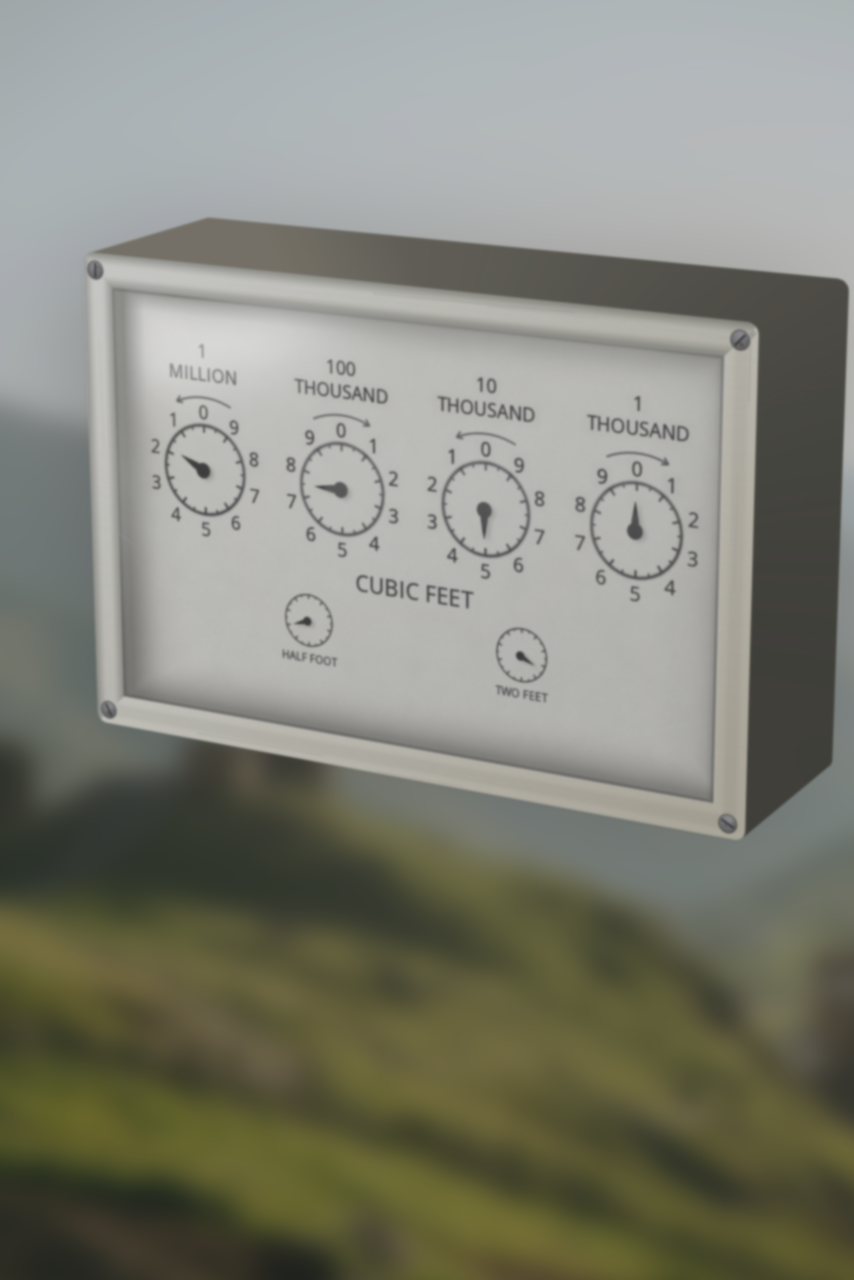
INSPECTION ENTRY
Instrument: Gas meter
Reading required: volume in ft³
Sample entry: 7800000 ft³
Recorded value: 175000 ft³
